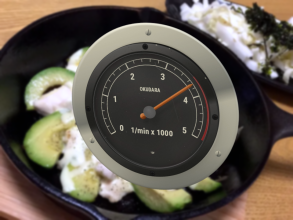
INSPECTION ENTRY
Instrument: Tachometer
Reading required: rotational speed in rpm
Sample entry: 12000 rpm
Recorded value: 3700 rpm
